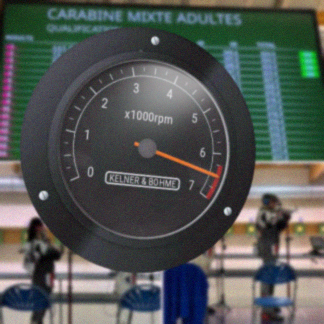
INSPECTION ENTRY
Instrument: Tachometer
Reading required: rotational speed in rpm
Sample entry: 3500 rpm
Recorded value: 6500 rpm
